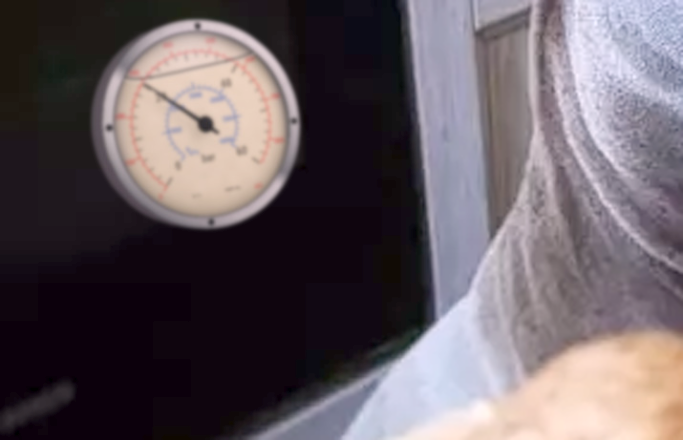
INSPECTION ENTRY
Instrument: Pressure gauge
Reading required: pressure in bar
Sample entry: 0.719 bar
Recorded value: 20 bar
